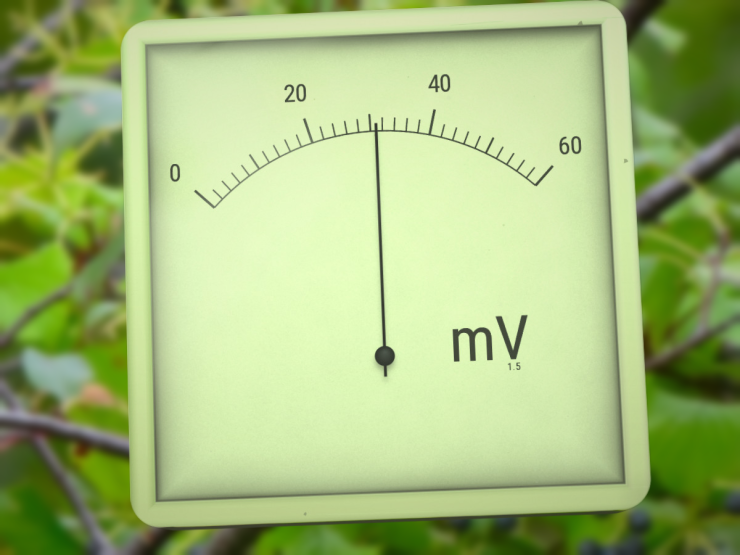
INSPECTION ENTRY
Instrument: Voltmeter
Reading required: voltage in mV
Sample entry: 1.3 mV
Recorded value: 31 mV
